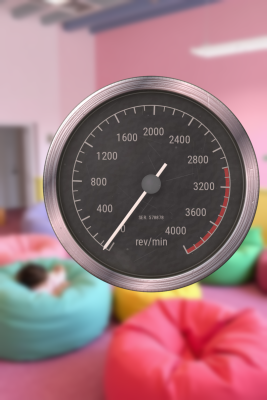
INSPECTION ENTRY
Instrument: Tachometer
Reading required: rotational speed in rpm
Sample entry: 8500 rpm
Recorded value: 50 rpm
